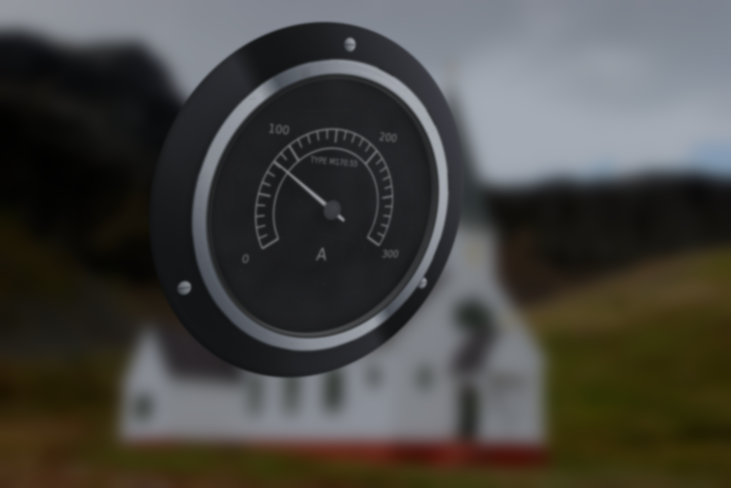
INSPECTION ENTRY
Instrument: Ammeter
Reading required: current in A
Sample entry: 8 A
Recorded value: 80 A
